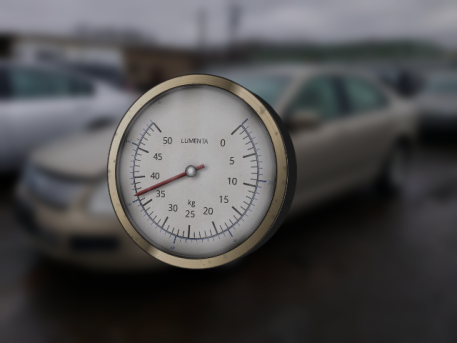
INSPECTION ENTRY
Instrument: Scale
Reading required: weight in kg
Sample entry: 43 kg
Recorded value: 37 kg
